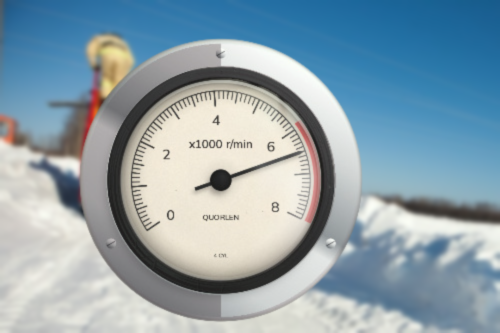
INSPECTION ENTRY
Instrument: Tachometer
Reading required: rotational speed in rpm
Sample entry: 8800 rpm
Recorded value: 6500 rpm
